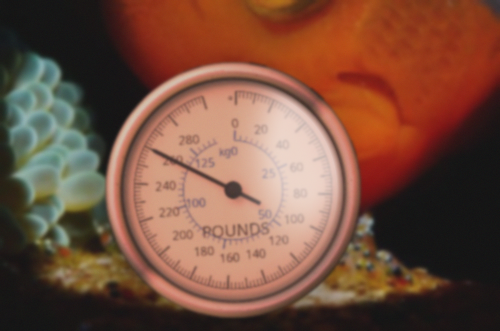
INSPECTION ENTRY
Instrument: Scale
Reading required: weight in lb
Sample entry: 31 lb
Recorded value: 260 lb
